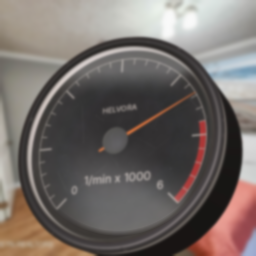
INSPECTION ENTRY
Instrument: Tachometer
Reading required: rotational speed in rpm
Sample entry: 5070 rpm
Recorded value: 4400 rpm
